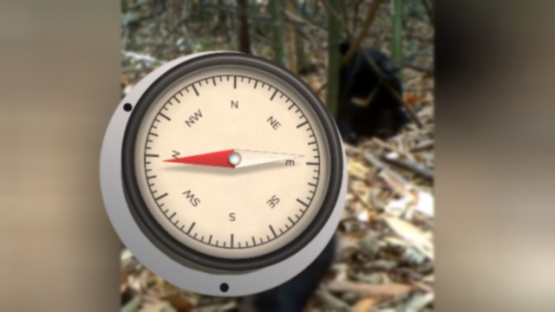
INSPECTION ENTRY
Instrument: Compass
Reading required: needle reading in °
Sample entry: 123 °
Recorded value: 265 °
